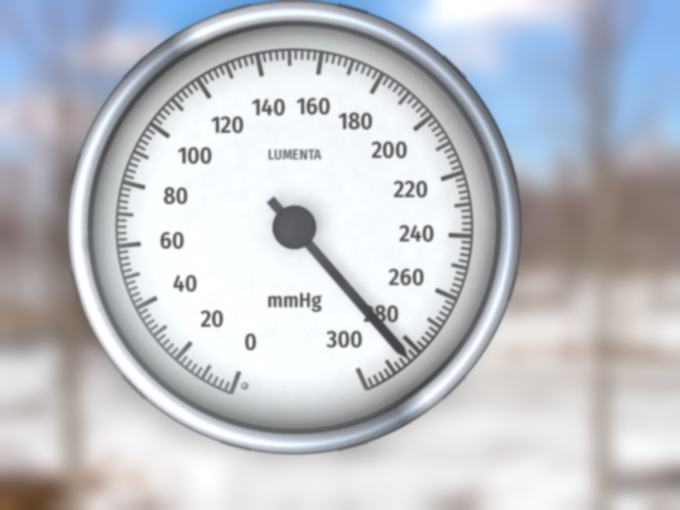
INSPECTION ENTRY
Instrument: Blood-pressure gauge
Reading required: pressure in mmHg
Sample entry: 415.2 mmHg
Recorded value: 284 mmHg
